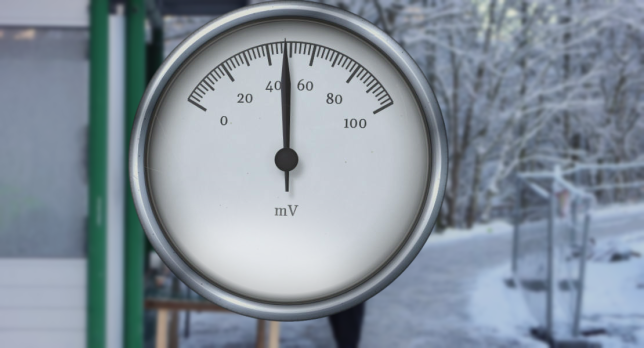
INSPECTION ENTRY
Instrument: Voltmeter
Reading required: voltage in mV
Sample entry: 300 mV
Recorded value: 48 mV
